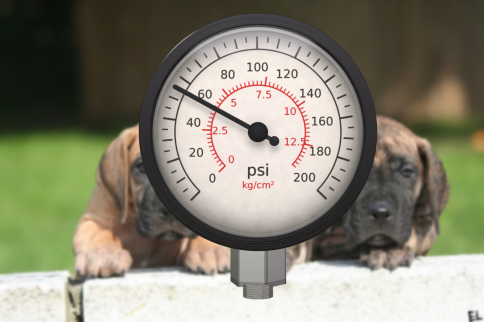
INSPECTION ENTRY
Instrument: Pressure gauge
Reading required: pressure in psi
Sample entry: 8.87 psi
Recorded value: 55 psi
